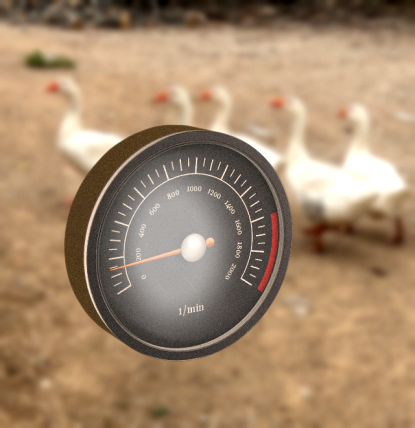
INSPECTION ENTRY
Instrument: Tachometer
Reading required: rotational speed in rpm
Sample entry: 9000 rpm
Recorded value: 150 rpm
